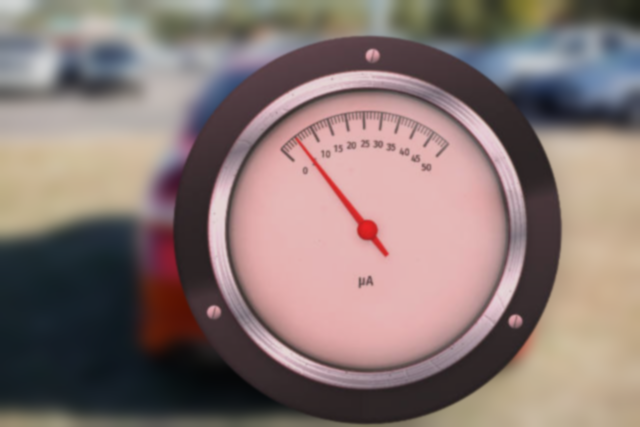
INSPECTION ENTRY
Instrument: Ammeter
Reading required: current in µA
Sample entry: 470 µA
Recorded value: 5 µA
